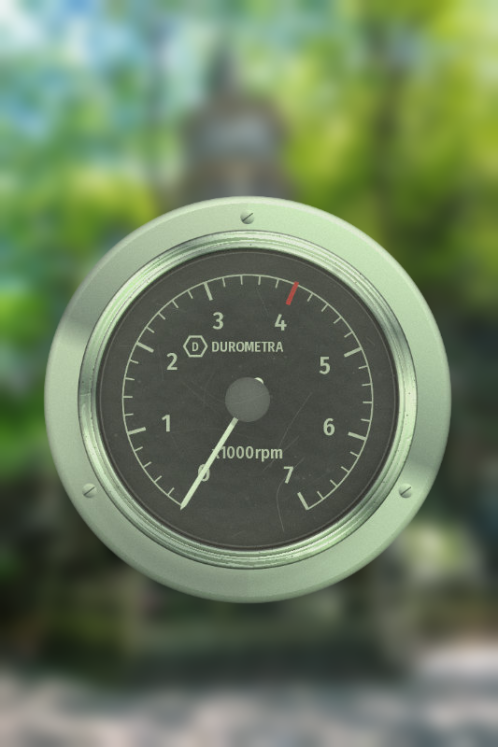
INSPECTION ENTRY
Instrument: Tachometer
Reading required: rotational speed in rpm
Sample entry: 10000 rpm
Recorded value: 0 rpm
